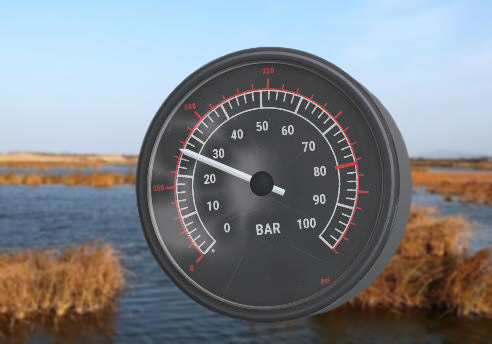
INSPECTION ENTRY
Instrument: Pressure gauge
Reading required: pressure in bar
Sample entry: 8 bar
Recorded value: 26 bar
